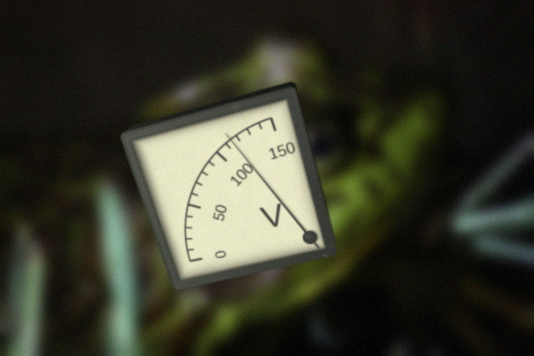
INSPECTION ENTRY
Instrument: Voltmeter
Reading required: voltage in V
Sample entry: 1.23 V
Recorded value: 115 V
